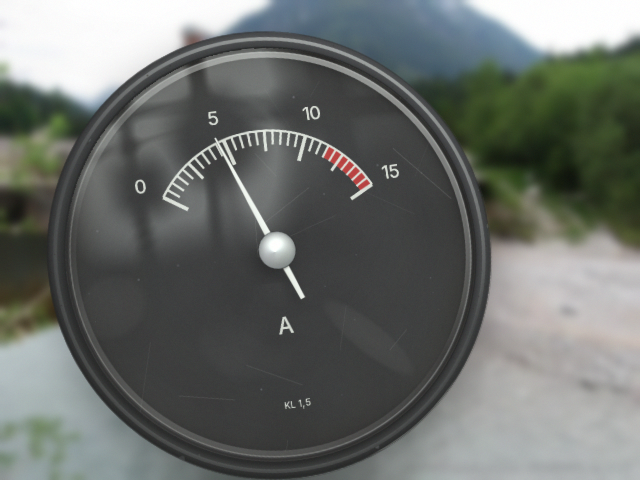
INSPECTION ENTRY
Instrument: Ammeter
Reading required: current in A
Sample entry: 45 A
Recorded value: 4.5 A
